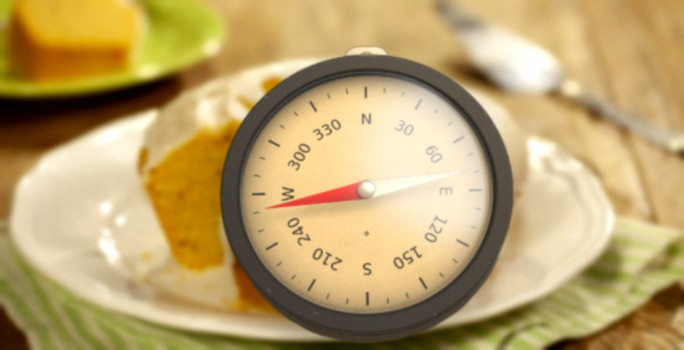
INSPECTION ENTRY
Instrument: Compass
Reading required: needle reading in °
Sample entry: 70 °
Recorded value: 260 °
